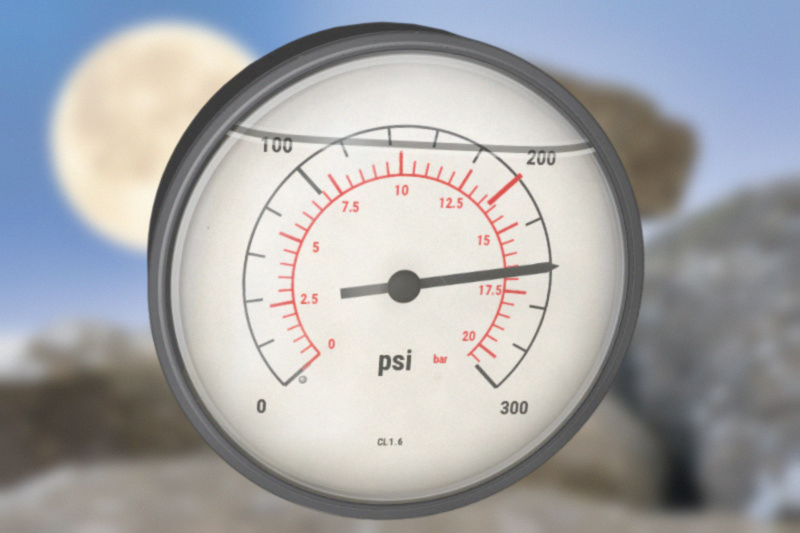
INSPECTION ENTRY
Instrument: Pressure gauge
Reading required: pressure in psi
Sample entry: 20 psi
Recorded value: 240 psi
